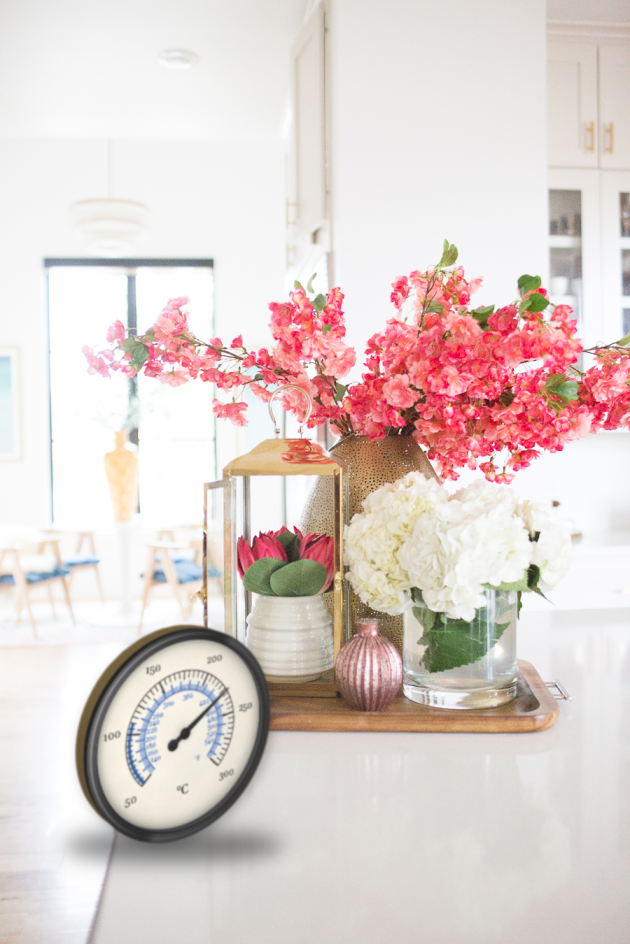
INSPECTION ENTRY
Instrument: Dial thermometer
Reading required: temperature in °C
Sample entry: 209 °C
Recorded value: 225 °C
